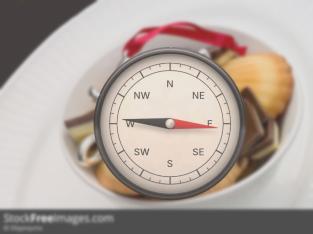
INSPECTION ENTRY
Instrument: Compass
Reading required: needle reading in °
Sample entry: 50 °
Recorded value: 95 °
